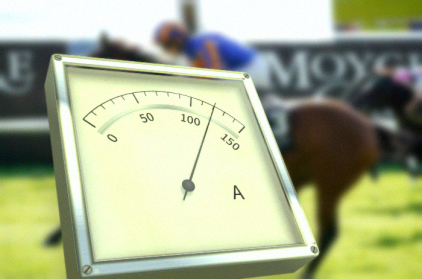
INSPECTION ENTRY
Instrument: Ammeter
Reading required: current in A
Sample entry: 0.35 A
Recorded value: 120 A
